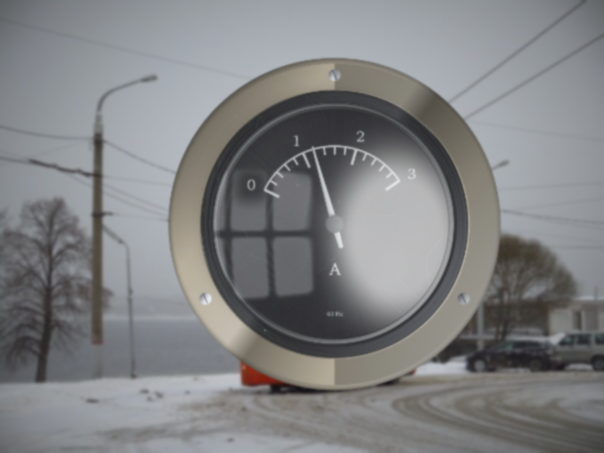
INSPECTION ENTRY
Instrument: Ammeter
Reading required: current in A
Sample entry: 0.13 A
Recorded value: 1.2 A
